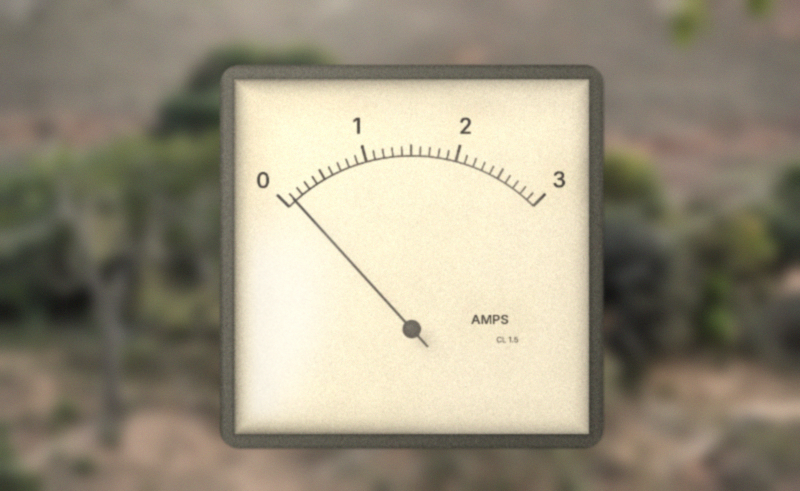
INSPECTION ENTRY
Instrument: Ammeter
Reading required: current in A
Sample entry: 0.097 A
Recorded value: 0.1 A
